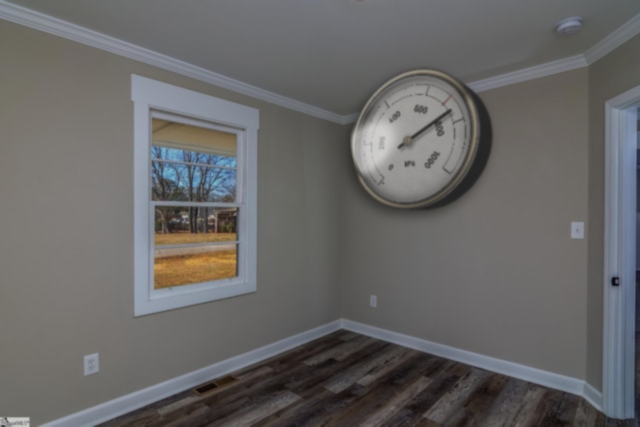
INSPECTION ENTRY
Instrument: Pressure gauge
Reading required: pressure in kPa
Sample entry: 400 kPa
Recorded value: 750 kPa
